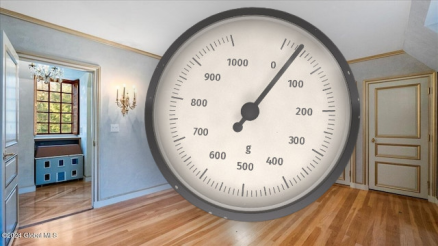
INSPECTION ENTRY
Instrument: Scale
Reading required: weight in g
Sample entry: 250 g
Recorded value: 40 g
